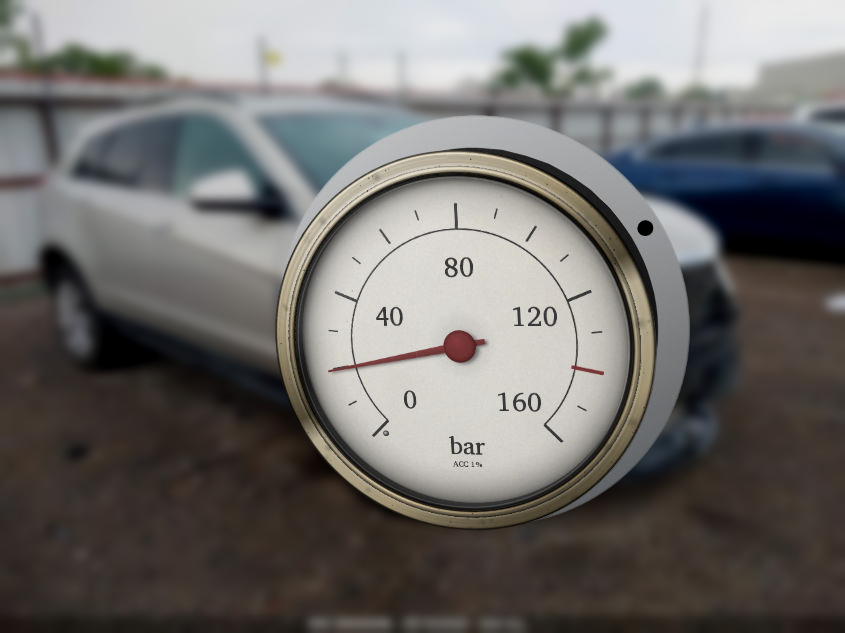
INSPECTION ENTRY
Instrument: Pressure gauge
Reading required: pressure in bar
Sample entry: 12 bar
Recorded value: 20 bar
